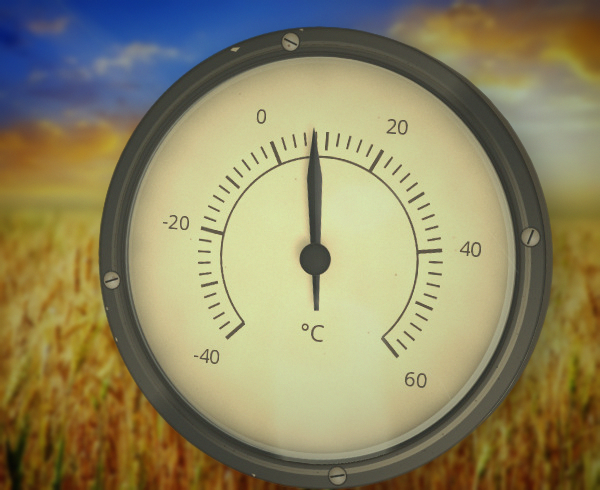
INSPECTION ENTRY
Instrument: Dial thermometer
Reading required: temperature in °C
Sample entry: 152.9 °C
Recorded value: 8 °C
